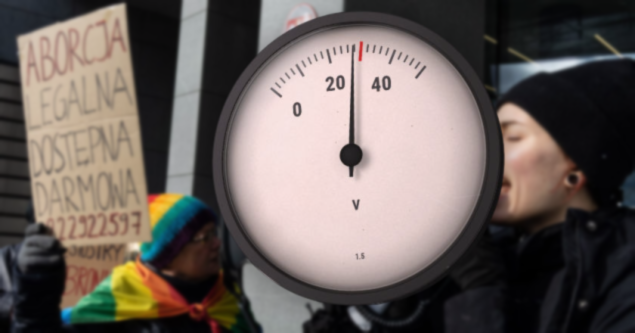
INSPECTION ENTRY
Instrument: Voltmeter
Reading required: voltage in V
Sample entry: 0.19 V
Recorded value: 28 V
